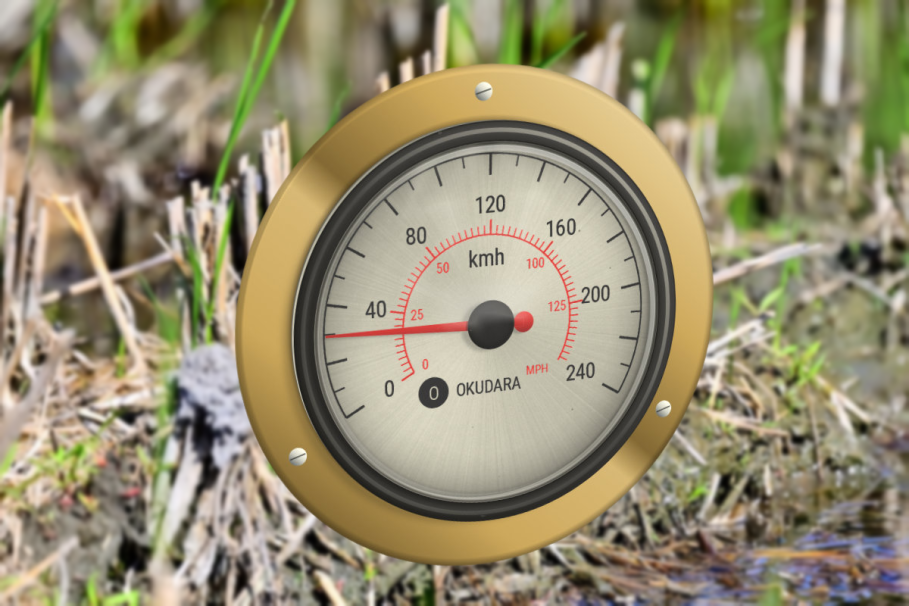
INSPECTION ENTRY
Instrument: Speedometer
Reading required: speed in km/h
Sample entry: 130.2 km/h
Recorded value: 30 km/h
